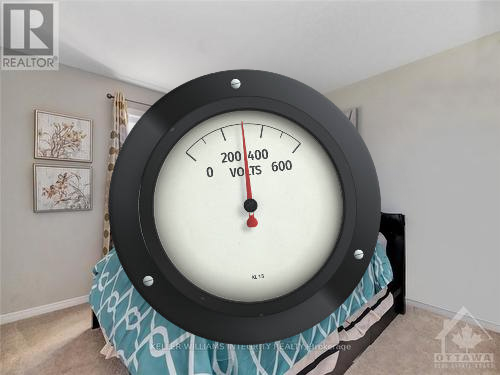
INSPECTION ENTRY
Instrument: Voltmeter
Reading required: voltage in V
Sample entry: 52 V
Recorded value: 300 V
